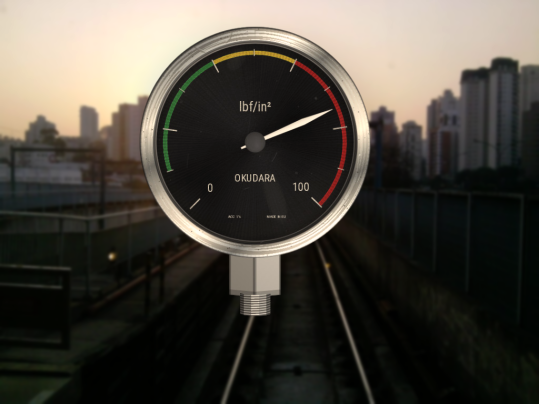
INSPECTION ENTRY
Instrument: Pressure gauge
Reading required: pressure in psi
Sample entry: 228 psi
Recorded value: 75 psi
